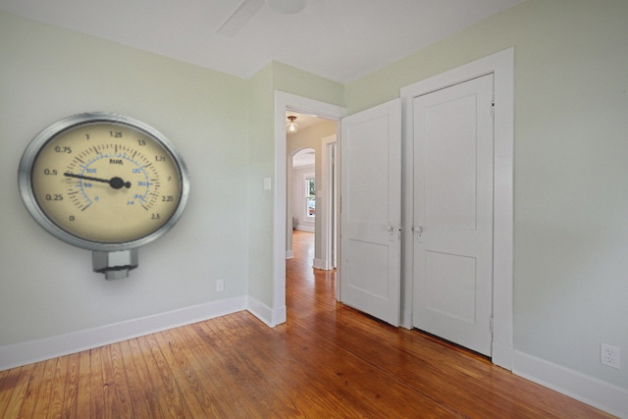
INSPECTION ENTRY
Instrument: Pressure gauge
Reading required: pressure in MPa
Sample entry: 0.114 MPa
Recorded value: 0.5 MPa
